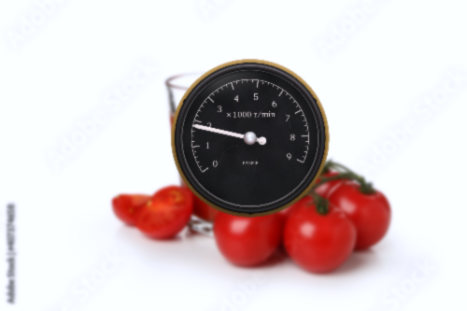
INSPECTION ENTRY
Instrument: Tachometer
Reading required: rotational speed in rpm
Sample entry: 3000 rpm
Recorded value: 1800 rpm
